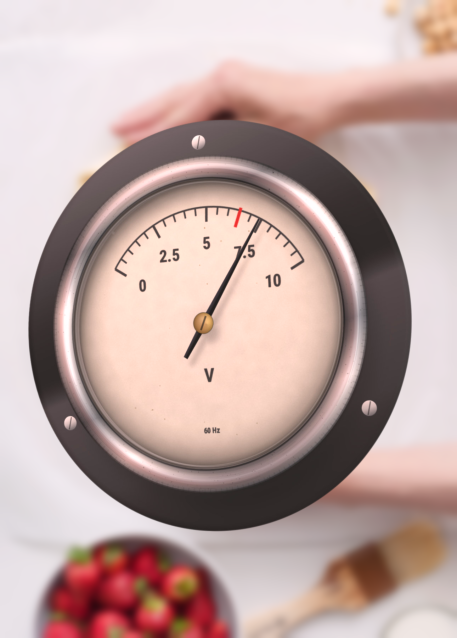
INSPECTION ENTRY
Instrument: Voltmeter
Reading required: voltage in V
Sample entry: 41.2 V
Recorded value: 7.5 V
